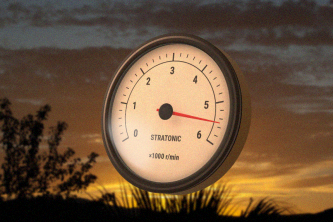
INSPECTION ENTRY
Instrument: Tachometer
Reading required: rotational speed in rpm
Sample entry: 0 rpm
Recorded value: 5500 rpm
